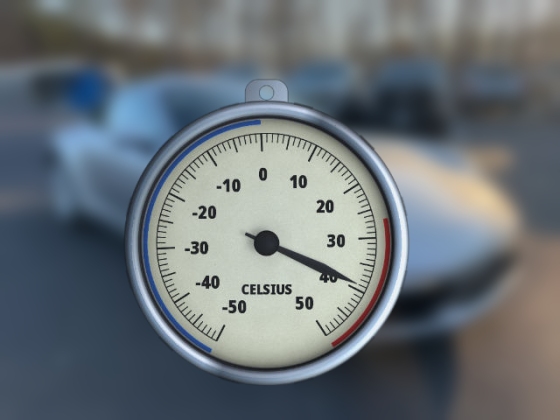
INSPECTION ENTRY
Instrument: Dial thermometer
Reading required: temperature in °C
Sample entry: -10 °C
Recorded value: 39 °C
